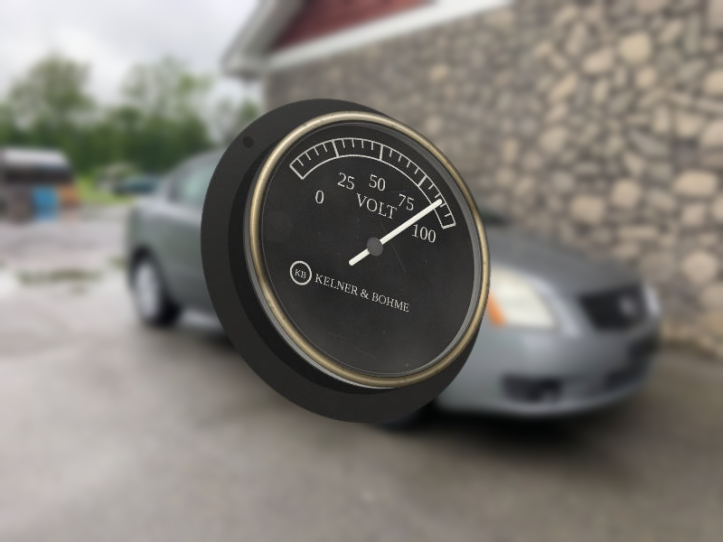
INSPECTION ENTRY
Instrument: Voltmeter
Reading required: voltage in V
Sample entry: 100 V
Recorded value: 87.5 V
